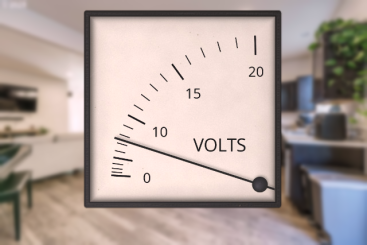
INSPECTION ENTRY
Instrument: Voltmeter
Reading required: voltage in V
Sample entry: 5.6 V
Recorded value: 7.5 V
